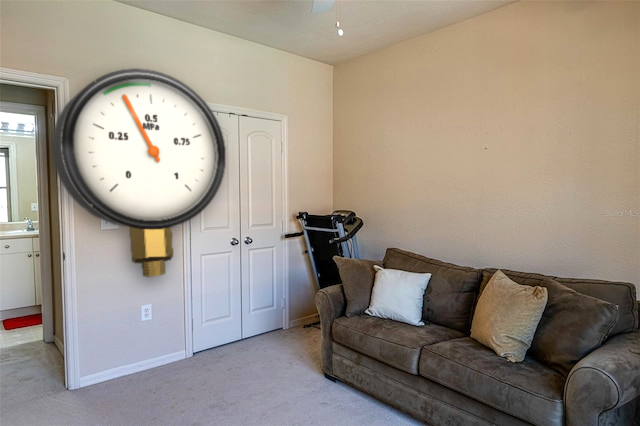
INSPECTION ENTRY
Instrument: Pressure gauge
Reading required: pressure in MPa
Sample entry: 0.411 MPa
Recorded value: 0.4 MPa
